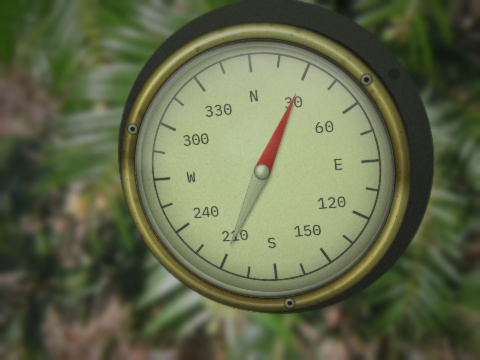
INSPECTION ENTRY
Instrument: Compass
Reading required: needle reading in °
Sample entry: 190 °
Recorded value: 30 °
